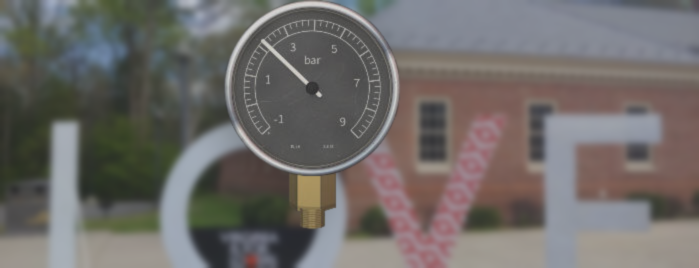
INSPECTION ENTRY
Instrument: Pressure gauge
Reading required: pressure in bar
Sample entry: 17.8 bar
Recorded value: 2.2 bar
